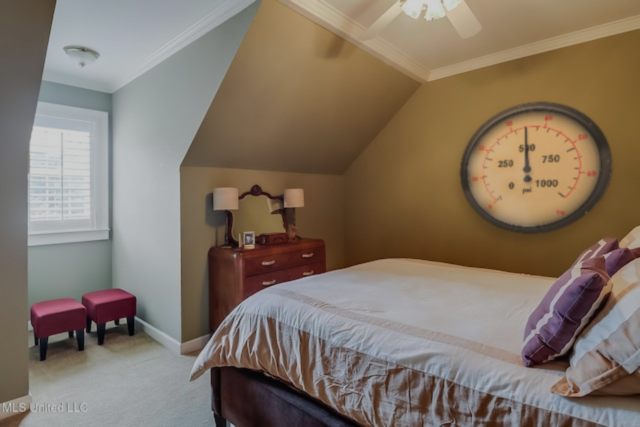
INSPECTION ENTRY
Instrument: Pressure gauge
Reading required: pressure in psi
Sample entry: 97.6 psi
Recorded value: 500 psi
